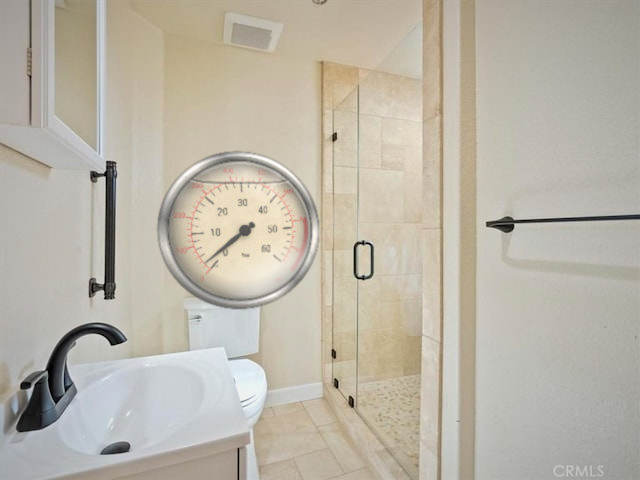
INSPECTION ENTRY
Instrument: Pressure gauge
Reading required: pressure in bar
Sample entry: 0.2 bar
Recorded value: 2 bar
